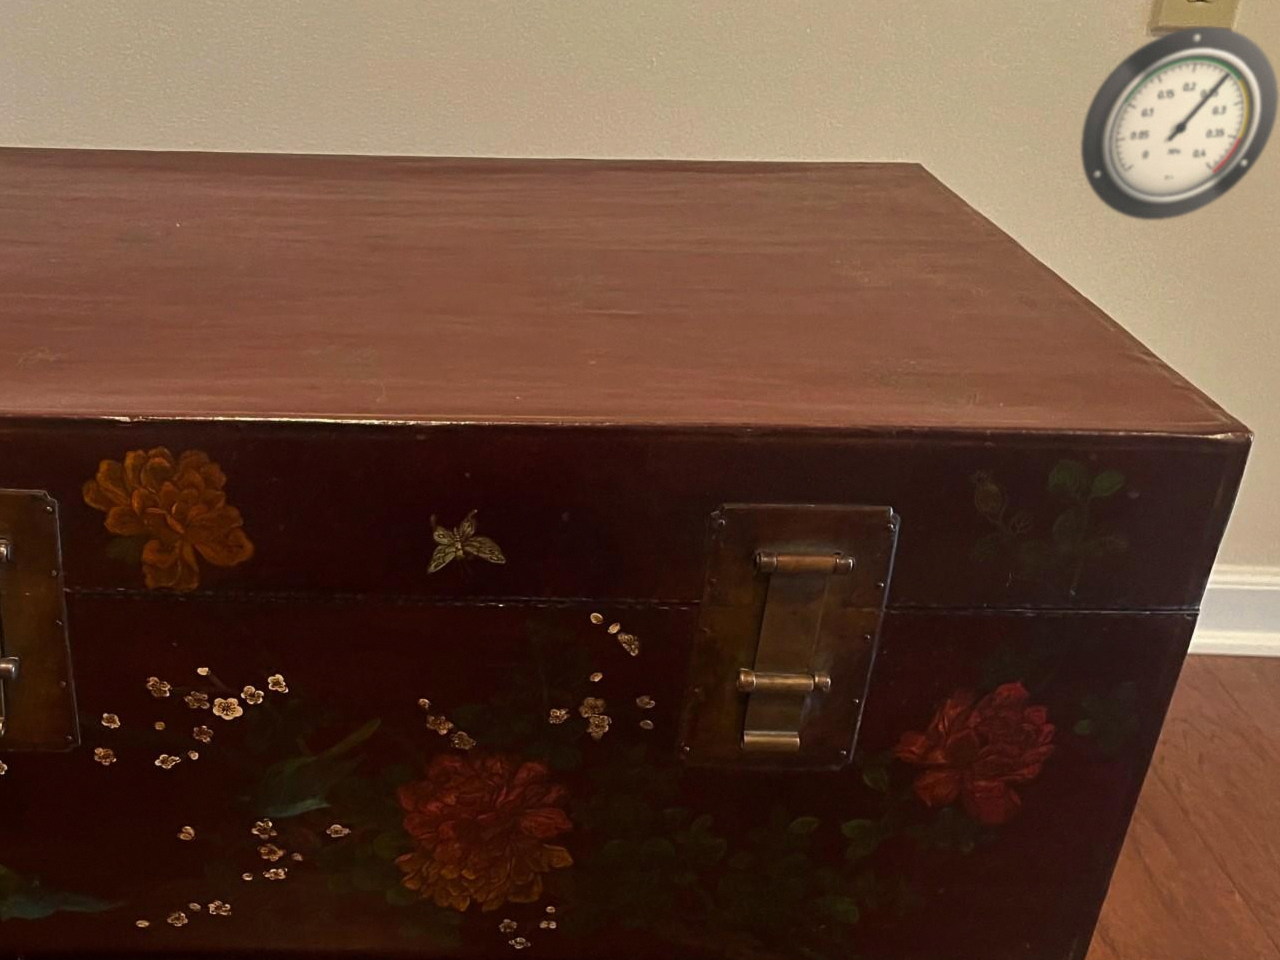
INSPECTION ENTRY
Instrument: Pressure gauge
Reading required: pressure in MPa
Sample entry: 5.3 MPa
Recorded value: 0.25 MPa
